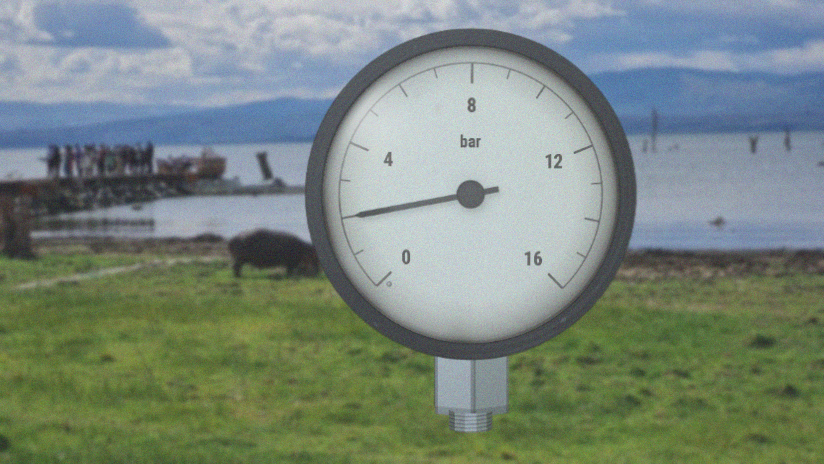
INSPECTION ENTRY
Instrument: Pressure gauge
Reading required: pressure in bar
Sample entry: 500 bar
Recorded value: 2 bar
